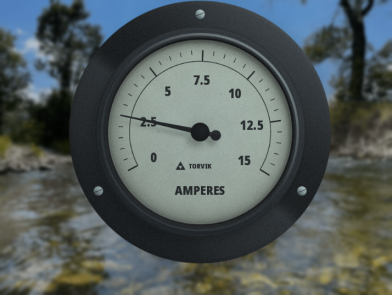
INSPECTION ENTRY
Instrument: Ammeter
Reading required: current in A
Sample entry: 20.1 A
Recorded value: 2.5 A
